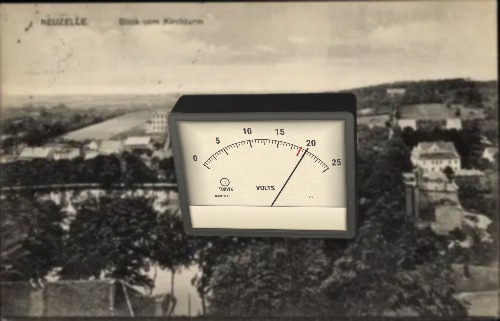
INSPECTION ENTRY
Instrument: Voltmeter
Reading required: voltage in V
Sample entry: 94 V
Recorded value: 20 V
